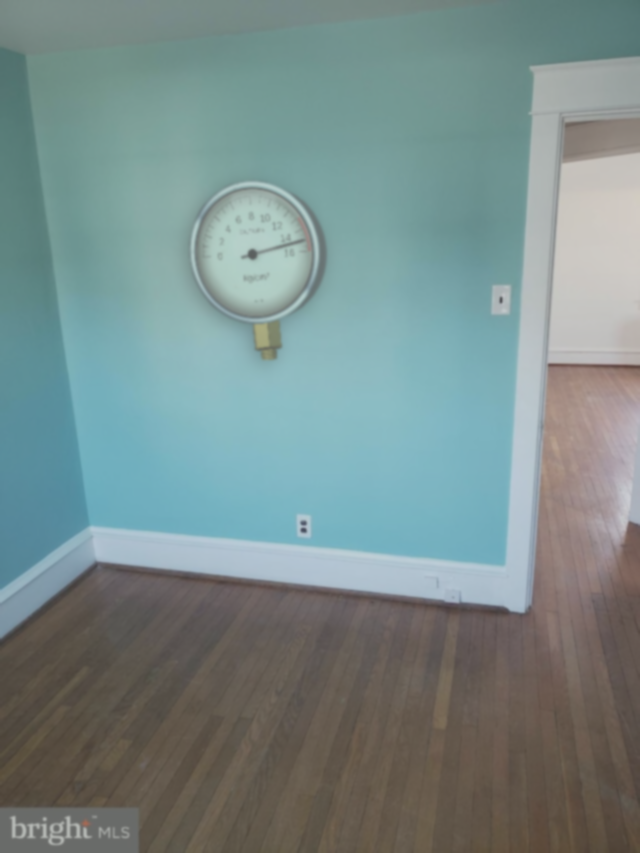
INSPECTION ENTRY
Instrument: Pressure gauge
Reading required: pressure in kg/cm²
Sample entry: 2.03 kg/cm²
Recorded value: 15 kg/cm²
